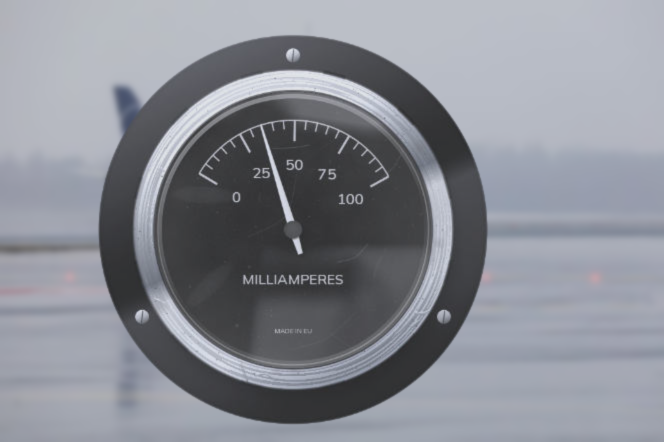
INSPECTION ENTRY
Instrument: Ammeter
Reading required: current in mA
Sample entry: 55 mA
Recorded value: 35 mA
